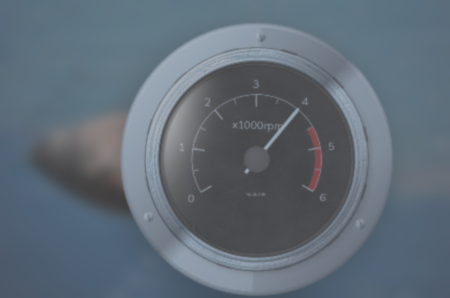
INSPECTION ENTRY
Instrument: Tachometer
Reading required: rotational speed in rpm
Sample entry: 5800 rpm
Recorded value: 4000 rpm
